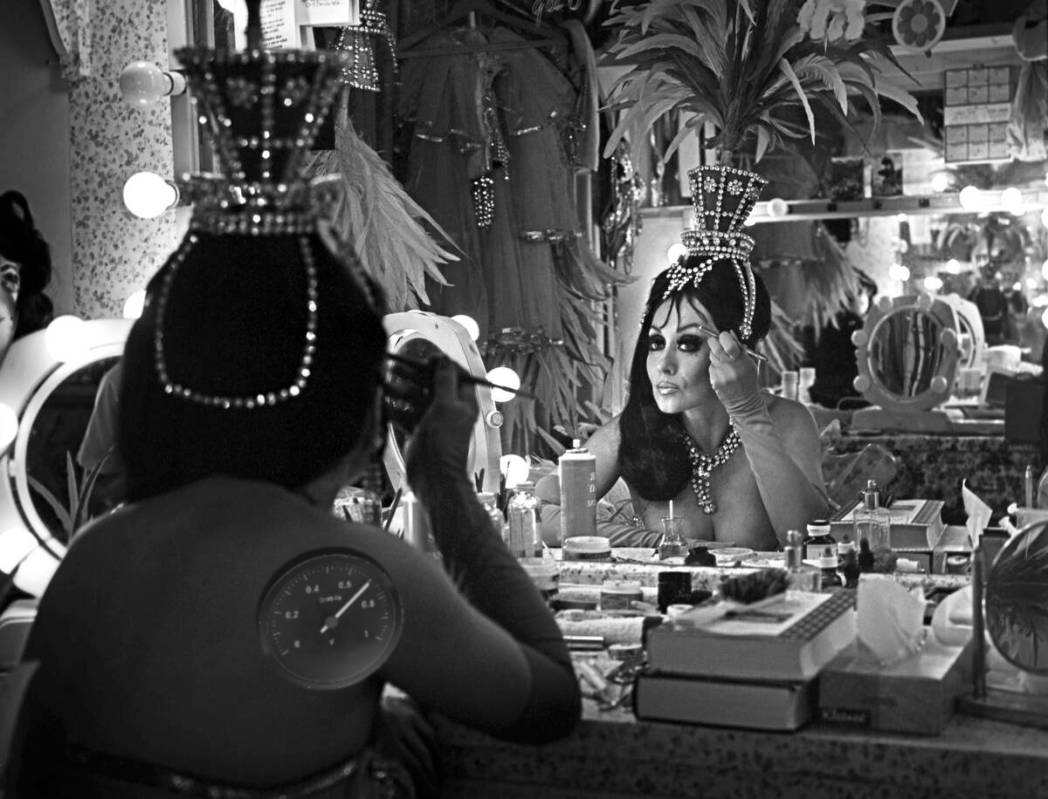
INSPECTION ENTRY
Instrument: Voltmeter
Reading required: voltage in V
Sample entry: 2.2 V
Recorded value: 0.7 V
